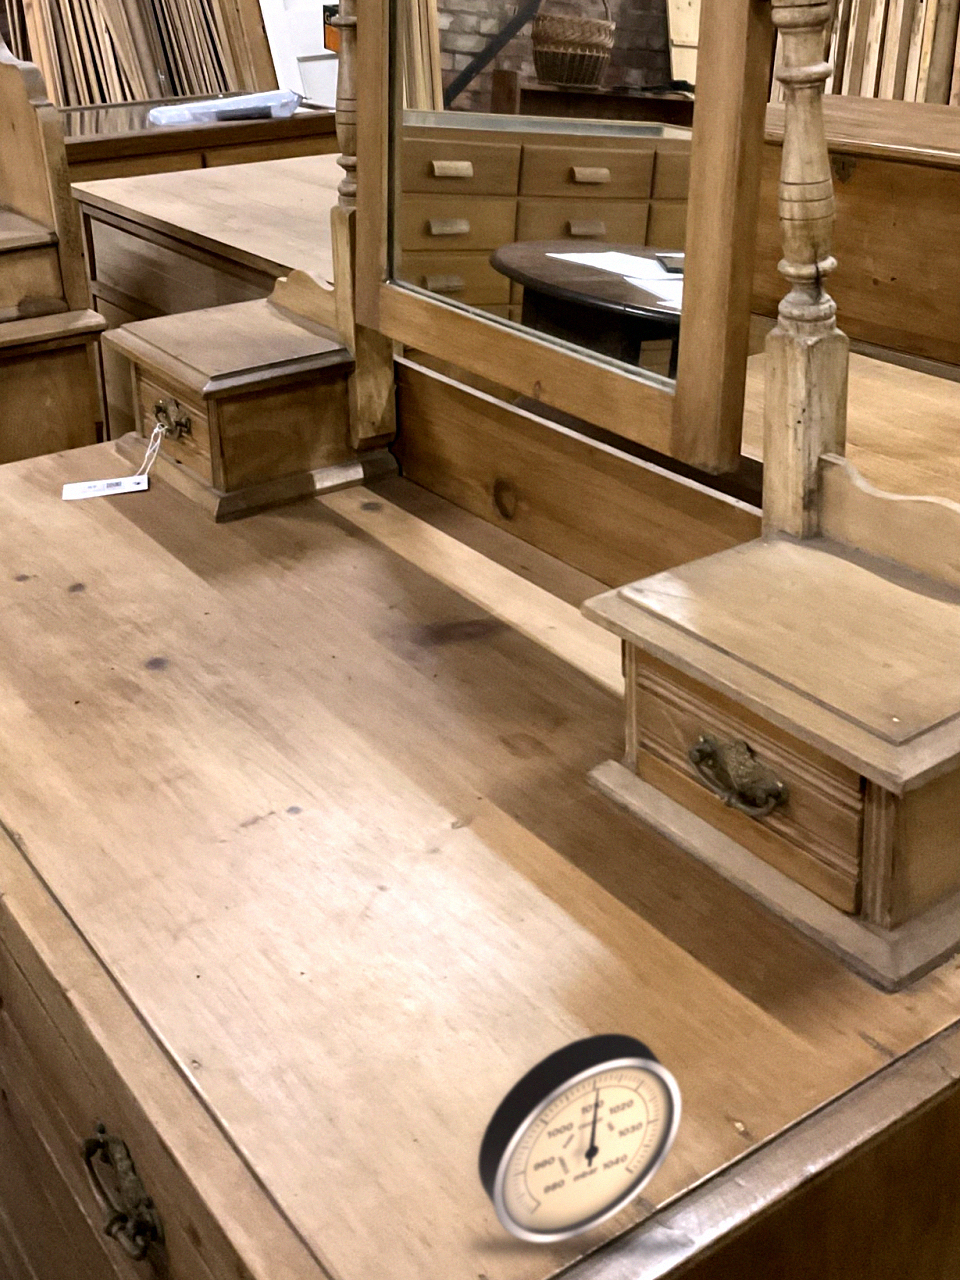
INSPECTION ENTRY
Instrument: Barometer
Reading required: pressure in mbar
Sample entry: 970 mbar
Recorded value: 1010 mbar
